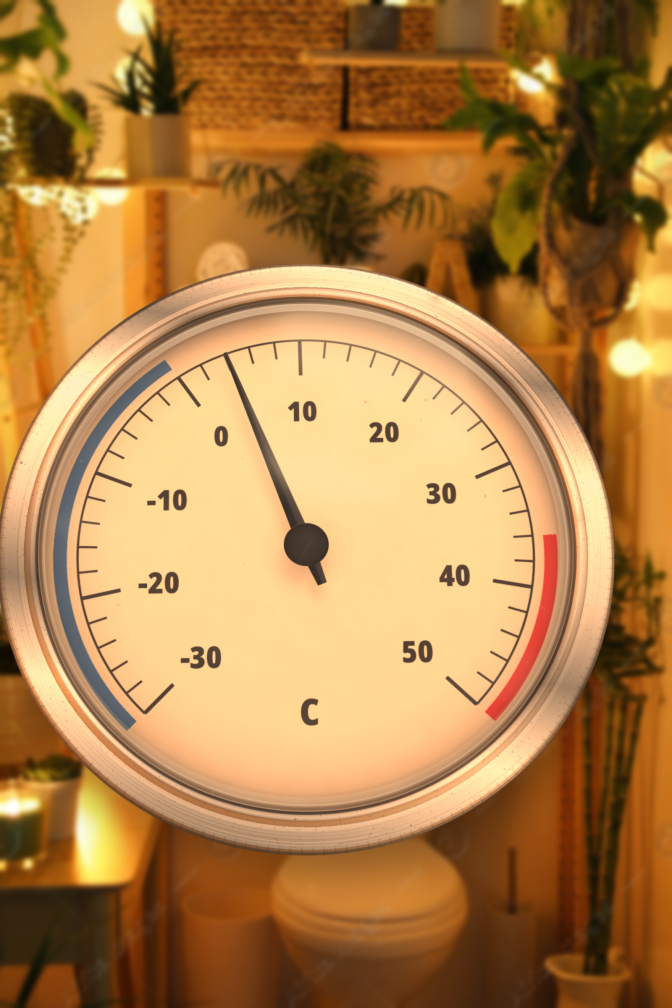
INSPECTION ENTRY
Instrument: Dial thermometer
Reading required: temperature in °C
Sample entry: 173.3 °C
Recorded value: 4 °C
